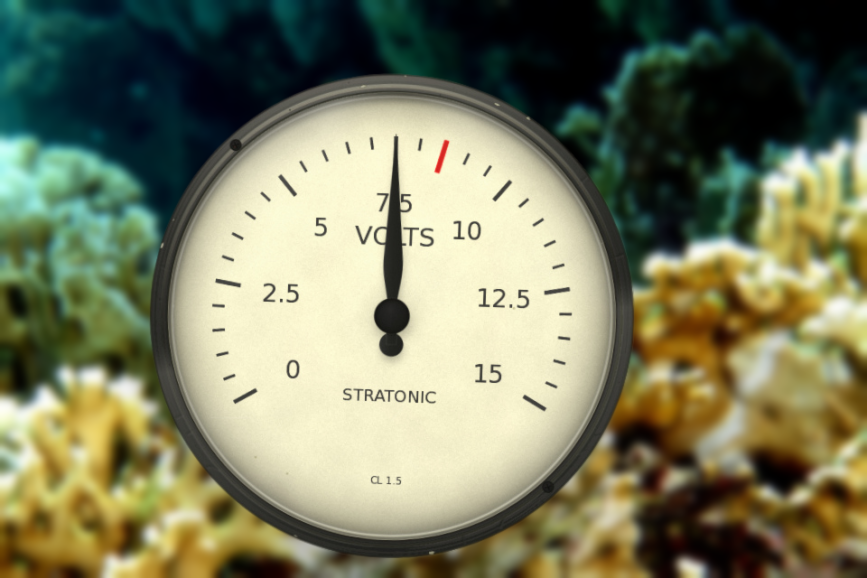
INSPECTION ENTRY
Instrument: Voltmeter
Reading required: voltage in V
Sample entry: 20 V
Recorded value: 7.5 V
